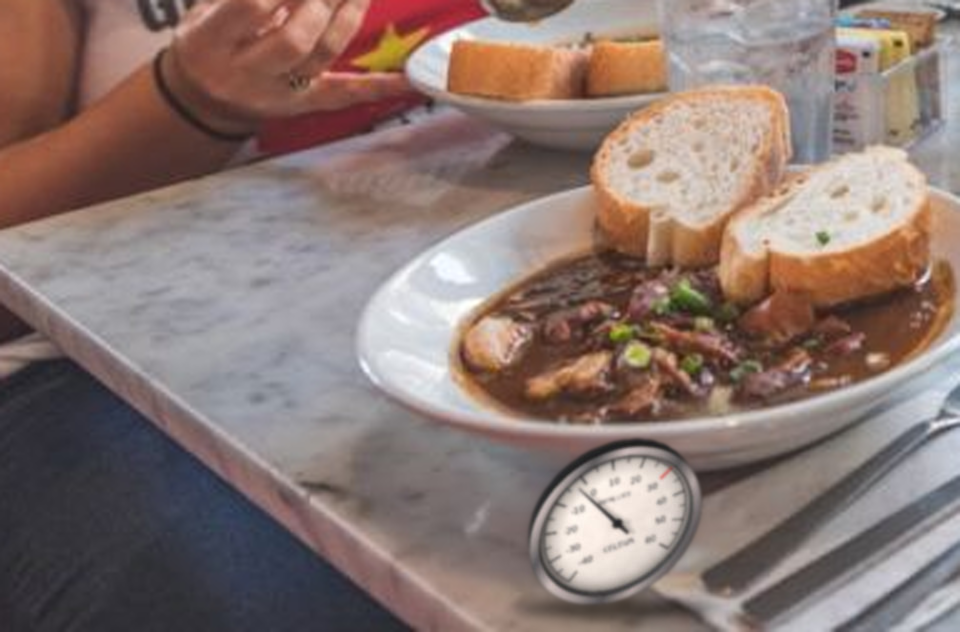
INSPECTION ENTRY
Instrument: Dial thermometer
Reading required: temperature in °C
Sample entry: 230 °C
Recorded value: -2.5 °C
